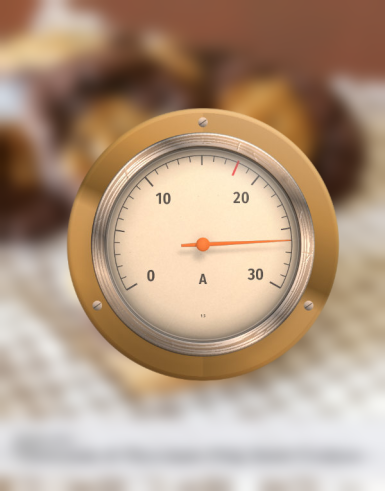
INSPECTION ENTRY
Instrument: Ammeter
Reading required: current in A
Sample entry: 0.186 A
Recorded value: 26 A
